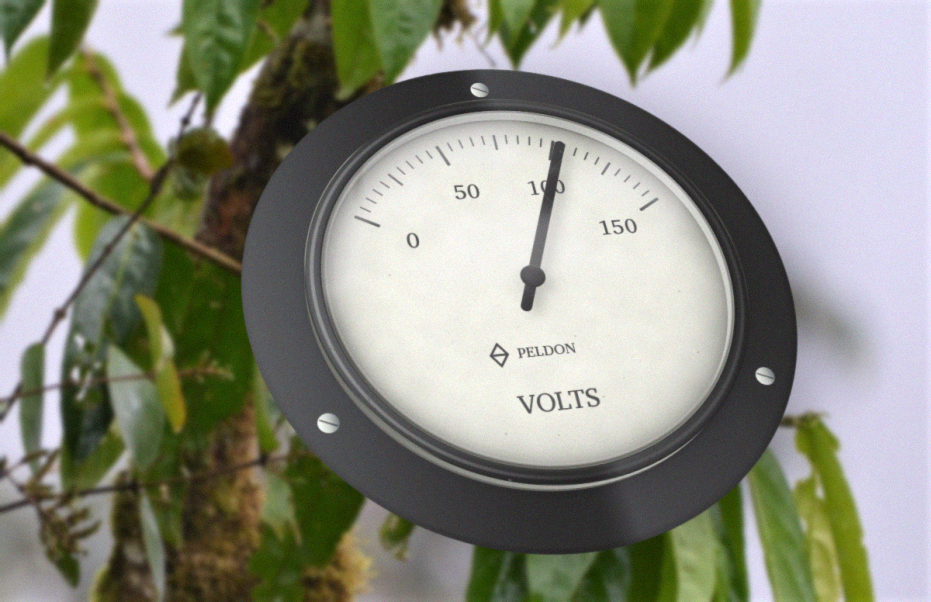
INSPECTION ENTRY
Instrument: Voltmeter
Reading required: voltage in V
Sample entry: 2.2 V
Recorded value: 102.5 V
